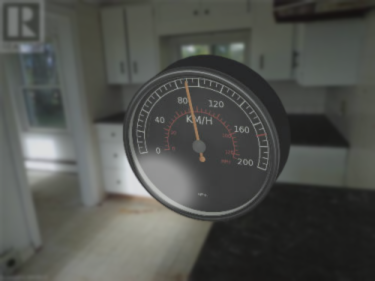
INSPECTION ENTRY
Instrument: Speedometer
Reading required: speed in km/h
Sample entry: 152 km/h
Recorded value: 90 km/h
